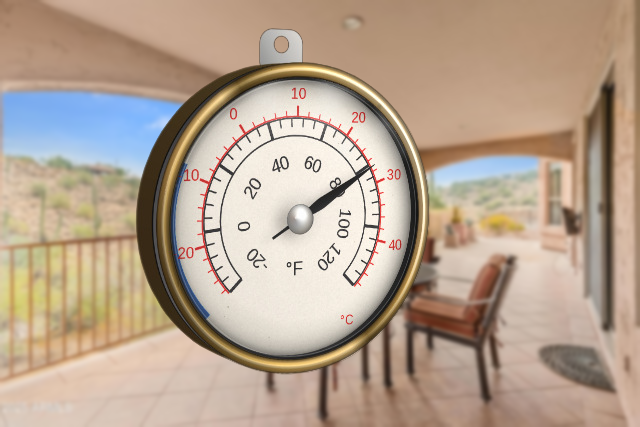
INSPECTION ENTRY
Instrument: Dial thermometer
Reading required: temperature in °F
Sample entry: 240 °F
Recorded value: 80 °F
